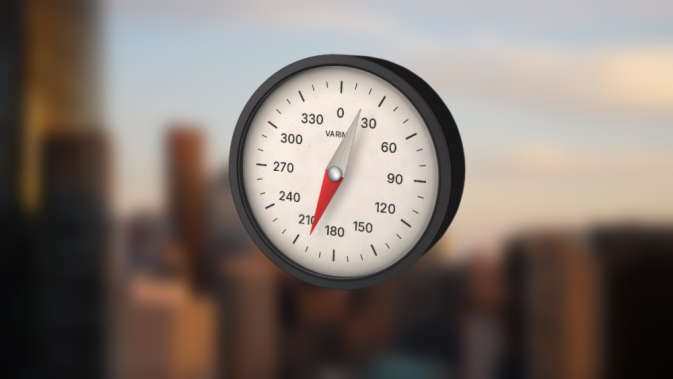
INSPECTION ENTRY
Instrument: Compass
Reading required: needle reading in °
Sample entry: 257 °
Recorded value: 200 °
